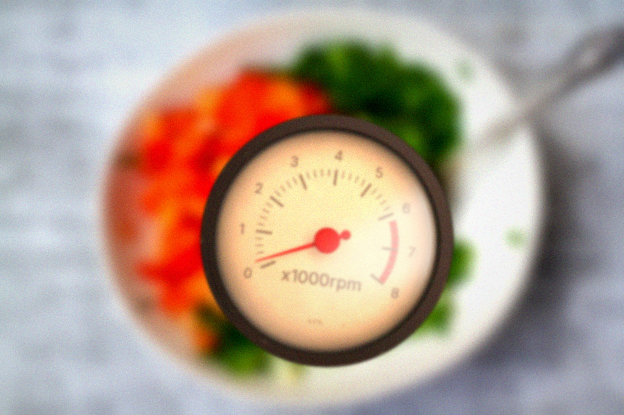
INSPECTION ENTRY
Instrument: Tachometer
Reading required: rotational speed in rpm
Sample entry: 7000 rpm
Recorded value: 200 rpm
